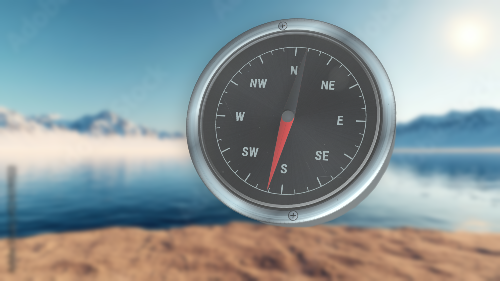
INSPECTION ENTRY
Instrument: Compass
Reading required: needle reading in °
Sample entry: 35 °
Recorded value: 190 °
